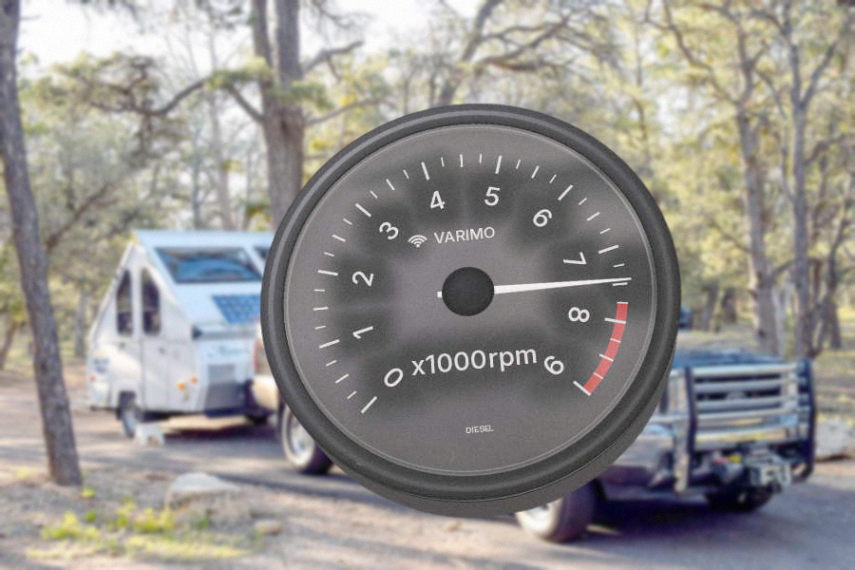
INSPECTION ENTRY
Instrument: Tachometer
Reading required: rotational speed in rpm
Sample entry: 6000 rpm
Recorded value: 7500 rpm
